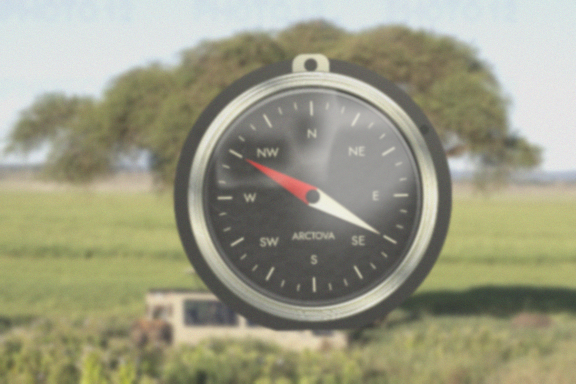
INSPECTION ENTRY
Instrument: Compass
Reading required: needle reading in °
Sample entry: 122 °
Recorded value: 300 °
